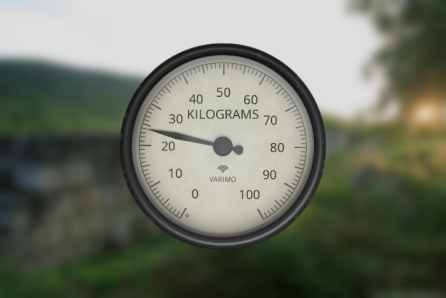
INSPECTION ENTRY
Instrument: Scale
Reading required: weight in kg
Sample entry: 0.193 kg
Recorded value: 24 kg
